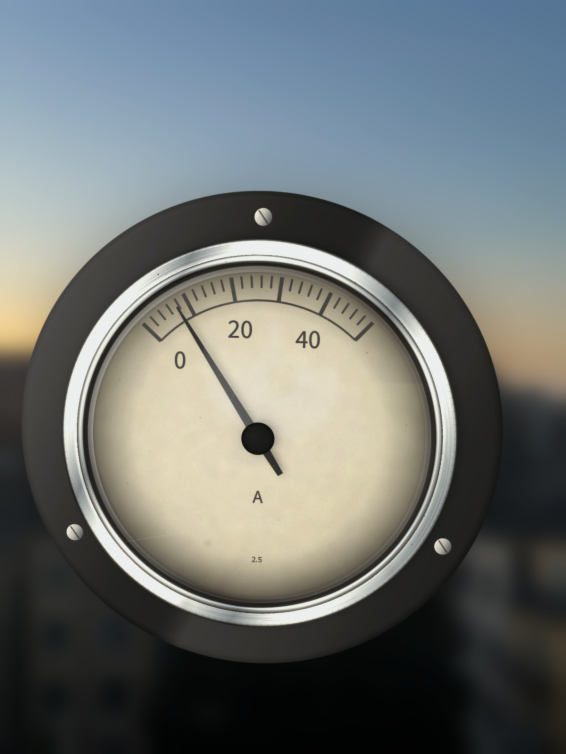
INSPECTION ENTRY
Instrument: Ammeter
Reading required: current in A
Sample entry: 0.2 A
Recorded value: 8 A
